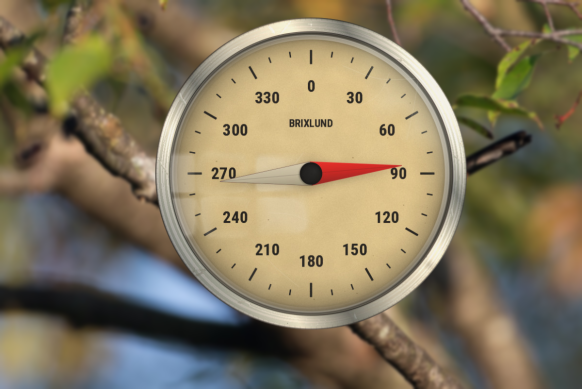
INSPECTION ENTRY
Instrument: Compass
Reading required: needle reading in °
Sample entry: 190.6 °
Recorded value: 85 °
